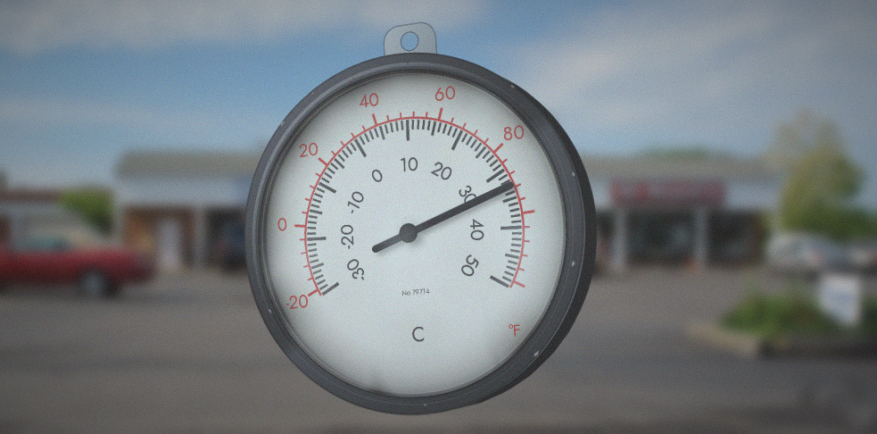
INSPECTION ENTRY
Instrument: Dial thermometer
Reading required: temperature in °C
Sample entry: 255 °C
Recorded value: 33 °C
